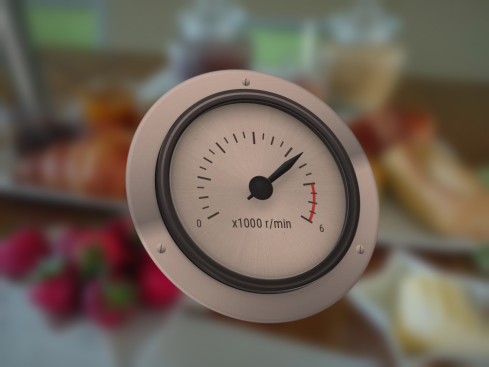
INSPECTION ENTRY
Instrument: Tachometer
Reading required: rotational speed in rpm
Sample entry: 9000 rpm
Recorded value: 4250 rpm
